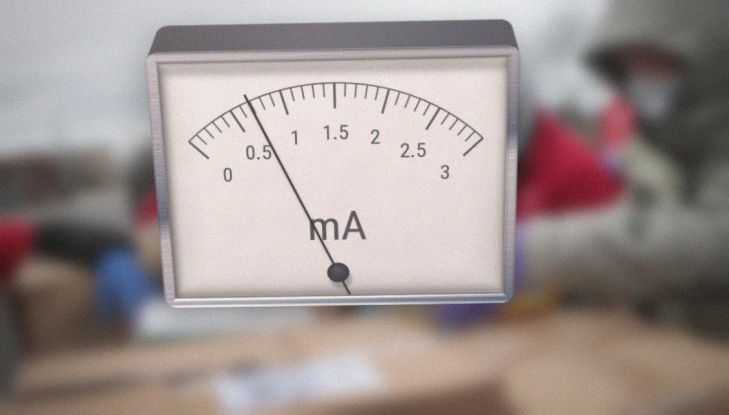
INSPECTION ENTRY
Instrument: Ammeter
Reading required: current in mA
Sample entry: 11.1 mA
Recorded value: 0.7 mA
